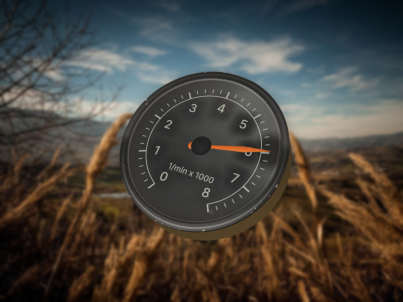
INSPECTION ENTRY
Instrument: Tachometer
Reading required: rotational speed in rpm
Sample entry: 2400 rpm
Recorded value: 6000 rpm
